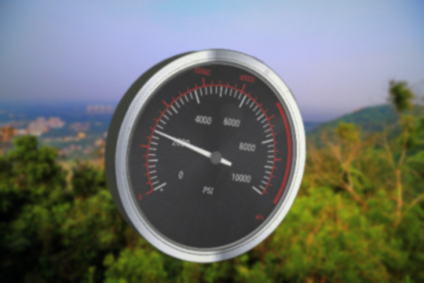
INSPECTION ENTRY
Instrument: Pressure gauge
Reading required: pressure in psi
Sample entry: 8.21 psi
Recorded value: 2000 psi
